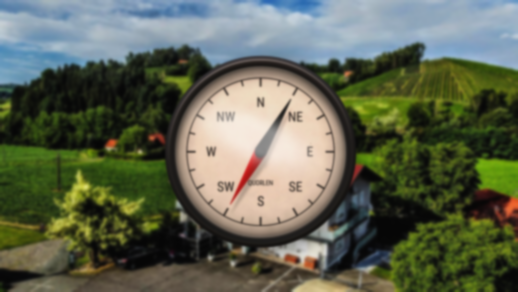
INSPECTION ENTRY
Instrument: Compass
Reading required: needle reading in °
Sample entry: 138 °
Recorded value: 210 °
